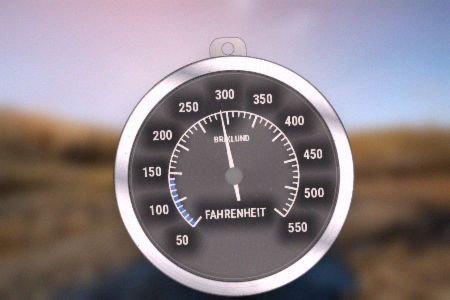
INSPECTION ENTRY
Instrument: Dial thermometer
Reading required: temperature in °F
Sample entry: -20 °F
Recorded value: 290 °F
